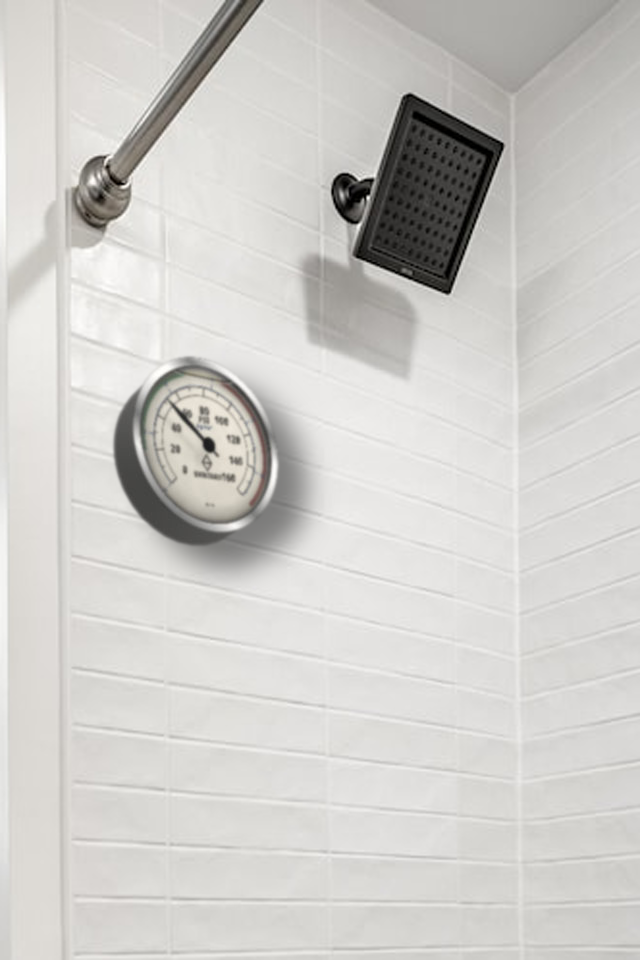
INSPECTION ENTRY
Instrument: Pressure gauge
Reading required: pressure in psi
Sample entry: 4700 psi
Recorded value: 50 psi
